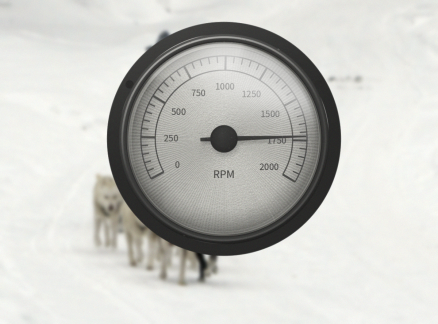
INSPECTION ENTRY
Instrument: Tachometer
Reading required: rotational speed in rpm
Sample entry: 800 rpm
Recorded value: 1725 rpm
